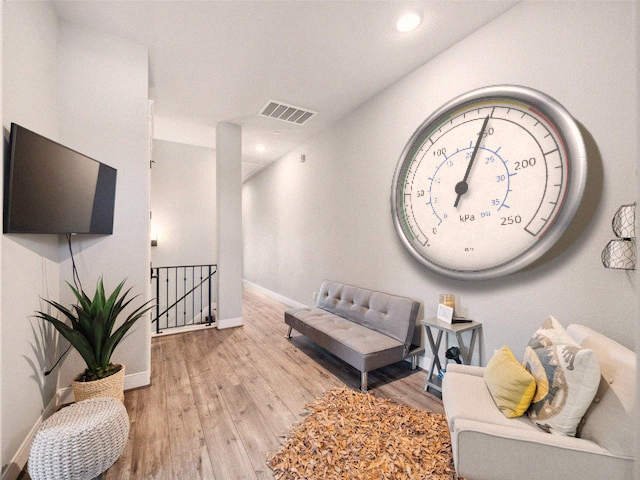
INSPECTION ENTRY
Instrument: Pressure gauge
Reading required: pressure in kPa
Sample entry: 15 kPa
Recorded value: 150 kPa
